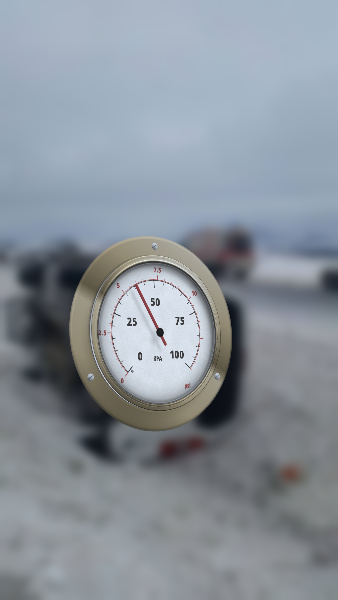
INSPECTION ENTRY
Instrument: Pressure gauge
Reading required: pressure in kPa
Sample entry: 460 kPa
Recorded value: 40 kPa
